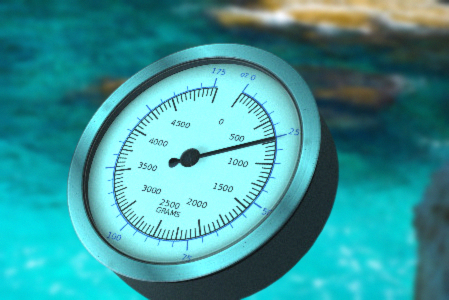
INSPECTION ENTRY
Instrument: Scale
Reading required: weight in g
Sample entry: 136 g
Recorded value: 750 g
